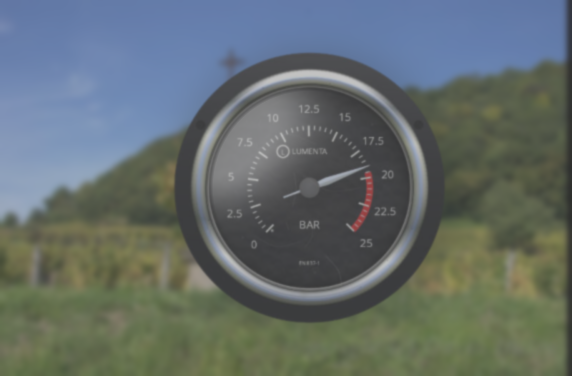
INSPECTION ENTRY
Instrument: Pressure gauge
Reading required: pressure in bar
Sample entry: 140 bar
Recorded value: 19 bar
